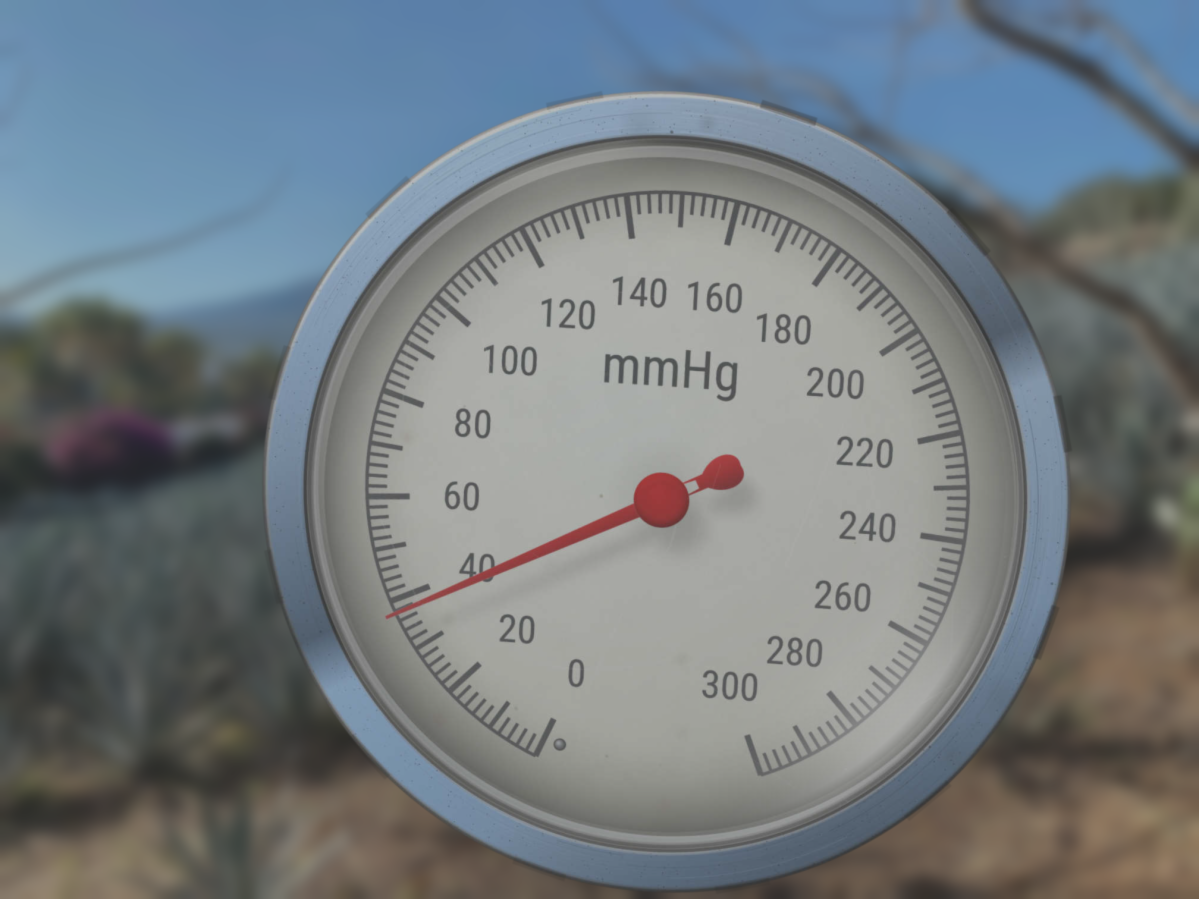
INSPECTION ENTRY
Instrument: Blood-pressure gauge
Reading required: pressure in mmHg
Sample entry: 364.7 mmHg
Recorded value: 38 mmHg
